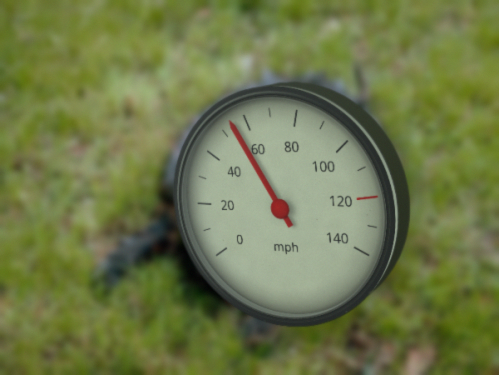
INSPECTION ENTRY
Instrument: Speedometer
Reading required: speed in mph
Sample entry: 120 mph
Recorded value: 55 mph
